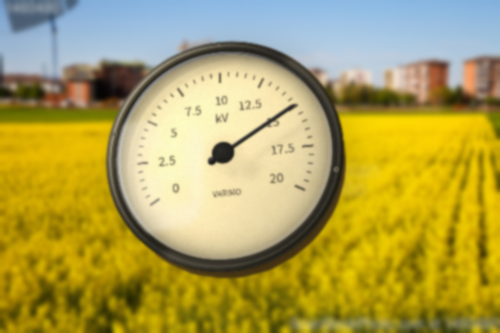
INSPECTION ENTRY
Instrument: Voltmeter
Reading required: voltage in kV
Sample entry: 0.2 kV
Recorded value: 15 kV
